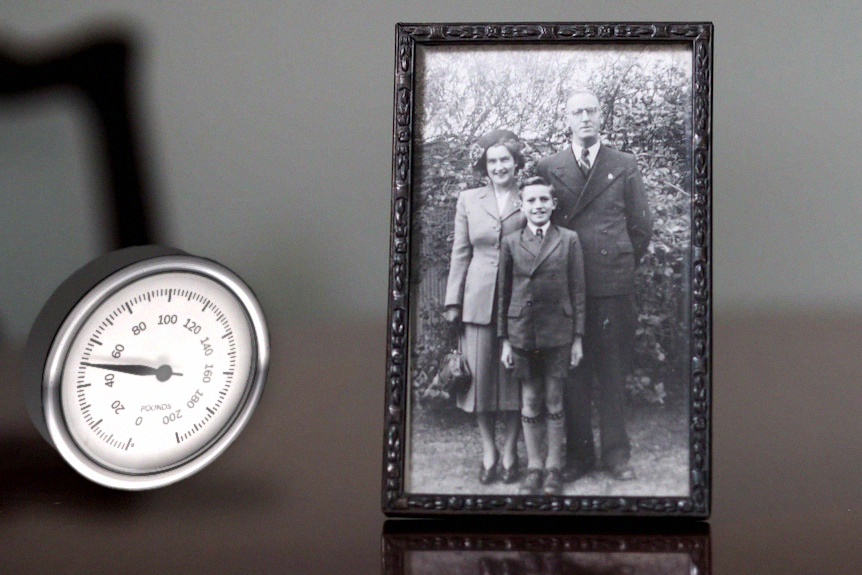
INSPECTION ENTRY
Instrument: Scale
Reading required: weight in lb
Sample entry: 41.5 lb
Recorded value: 50 lb
